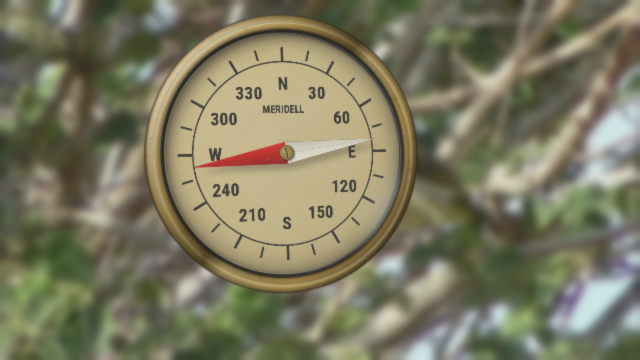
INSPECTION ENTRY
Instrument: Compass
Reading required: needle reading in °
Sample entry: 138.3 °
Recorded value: 262.5 °
